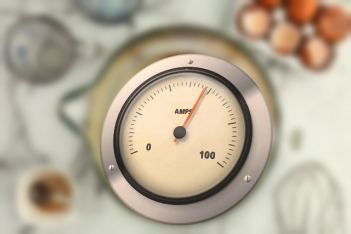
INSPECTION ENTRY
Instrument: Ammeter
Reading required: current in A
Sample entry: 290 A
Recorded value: 58 A
